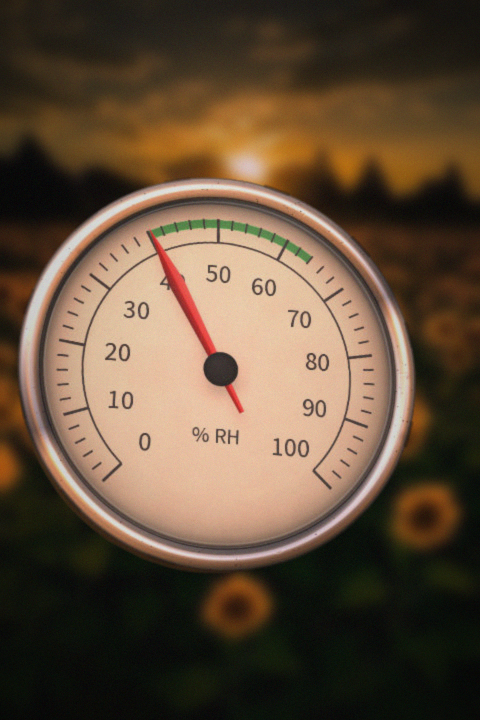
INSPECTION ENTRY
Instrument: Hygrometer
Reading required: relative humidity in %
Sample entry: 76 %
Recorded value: 40 %
